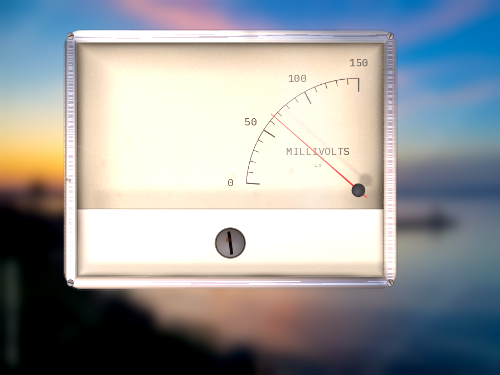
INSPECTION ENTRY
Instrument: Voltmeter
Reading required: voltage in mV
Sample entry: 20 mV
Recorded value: 65 mV
